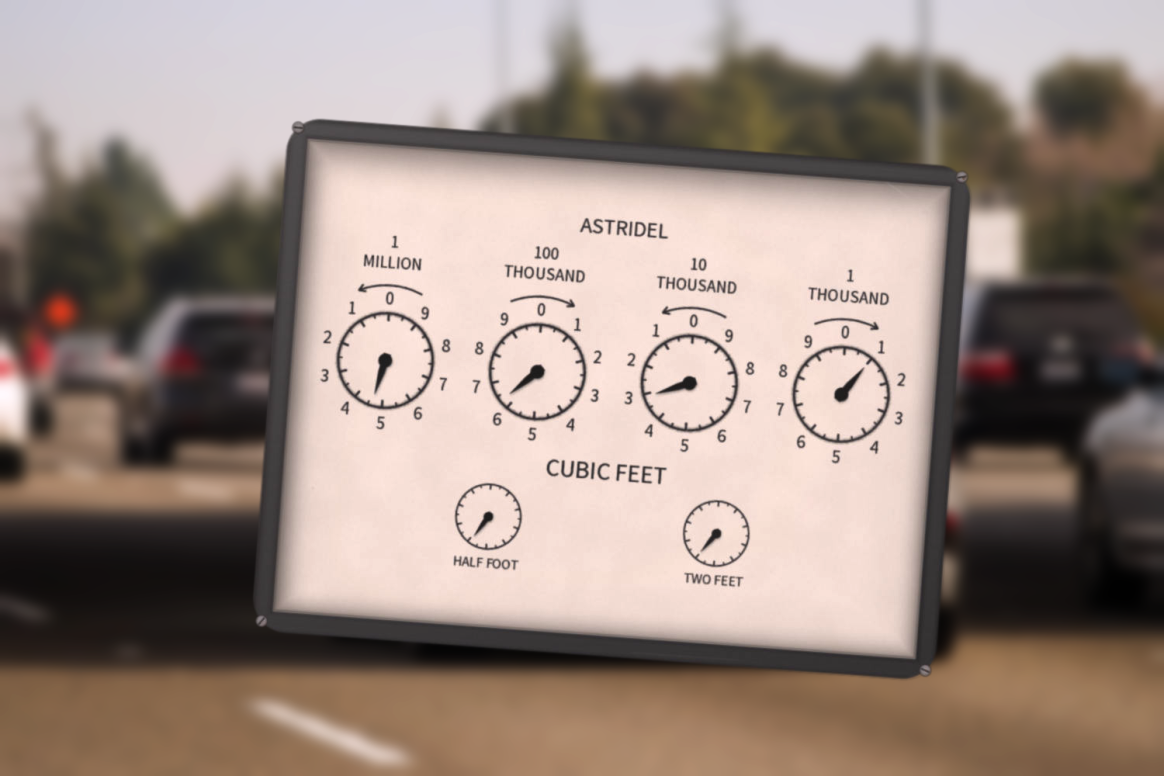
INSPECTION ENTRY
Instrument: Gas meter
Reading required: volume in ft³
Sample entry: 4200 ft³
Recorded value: 463100 ft³
